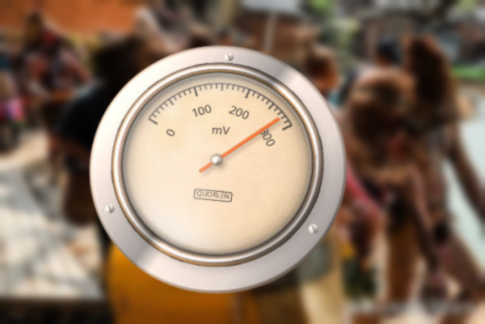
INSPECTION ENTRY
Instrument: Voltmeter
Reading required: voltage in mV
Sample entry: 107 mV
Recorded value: 280 mV
